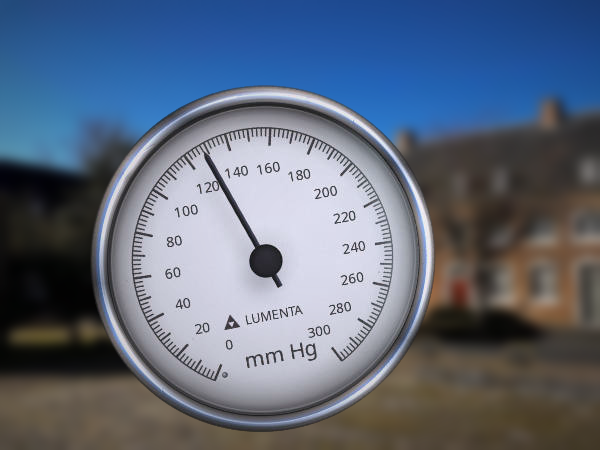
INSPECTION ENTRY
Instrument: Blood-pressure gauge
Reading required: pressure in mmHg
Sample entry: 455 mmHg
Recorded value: 128 mmHg
